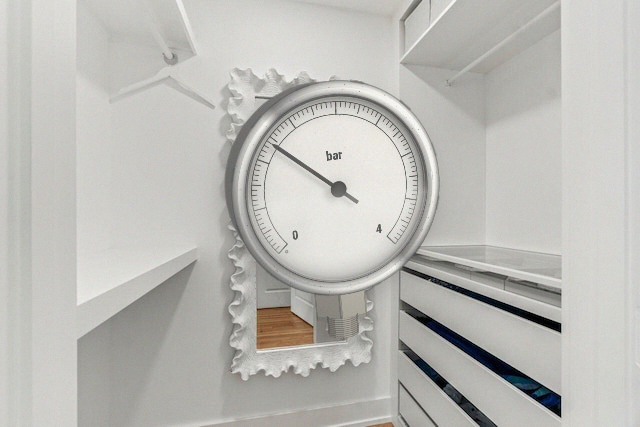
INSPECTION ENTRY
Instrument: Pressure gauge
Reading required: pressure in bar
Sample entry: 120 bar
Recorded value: 1.2 bar
